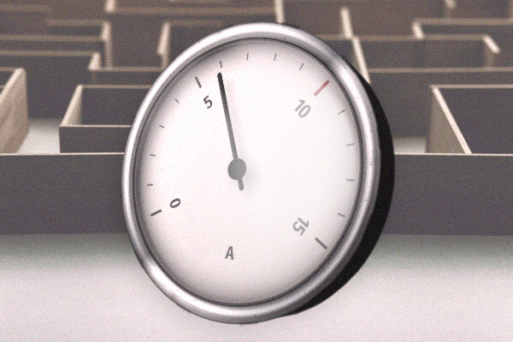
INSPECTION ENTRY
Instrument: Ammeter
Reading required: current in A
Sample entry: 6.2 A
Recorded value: 6 A
